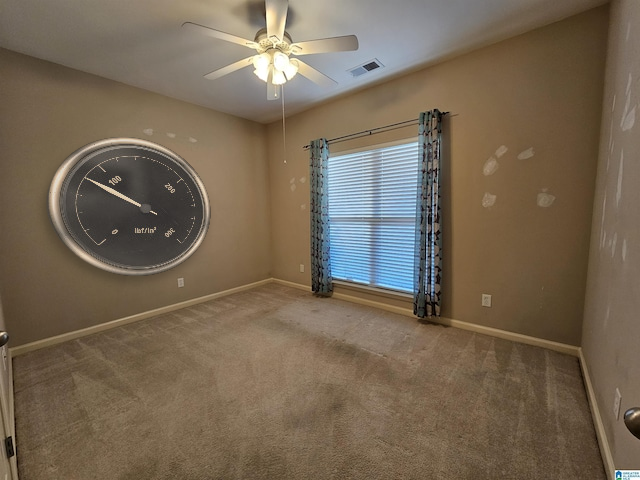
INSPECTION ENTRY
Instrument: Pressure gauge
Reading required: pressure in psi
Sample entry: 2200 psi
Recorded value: 80 psi
